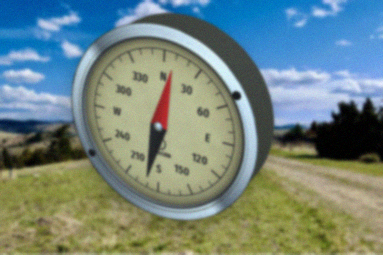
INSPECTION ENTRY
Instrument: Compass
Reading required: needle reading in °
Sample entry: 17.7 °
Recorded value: 10 °
